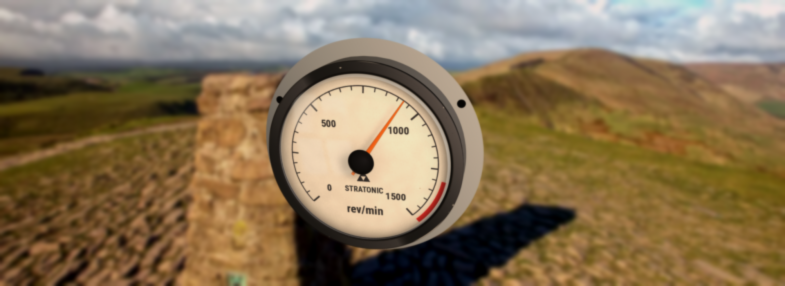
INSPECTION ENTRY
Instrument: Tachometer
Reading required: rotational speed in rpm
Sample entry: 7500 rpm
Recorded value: 925 rpm
